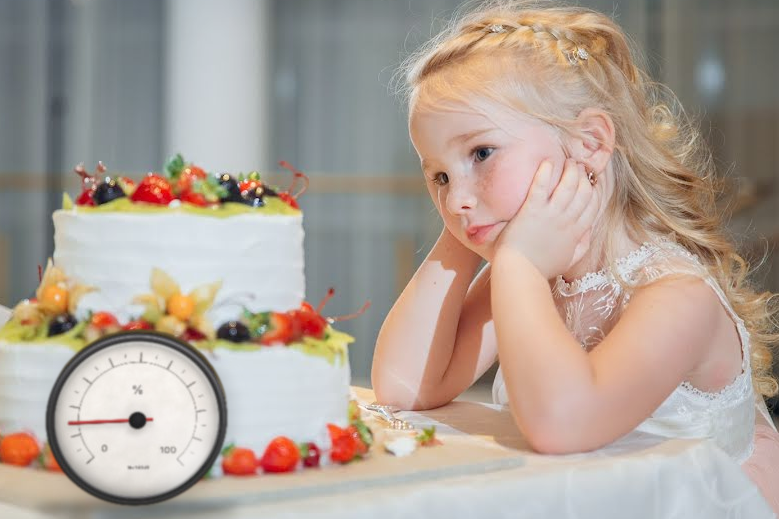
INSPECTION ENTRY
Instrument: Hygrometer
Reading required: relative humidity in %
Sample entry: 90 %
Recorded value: 15 %
